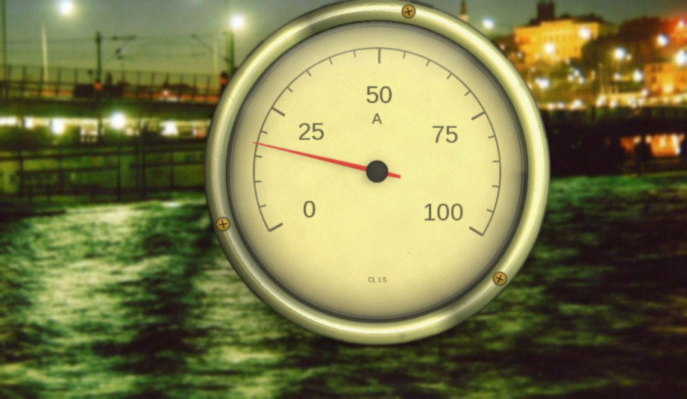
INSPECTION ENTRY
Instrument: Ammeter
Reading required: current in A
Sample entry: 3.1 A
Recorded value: 17.5 A
